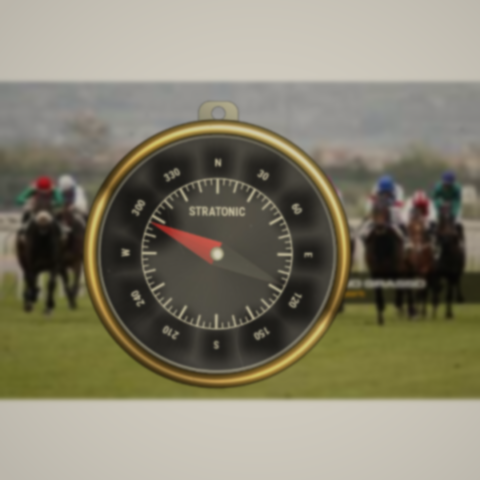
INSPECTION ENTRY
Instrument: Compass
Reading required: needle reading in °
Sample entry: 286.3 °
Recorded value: 295 °
